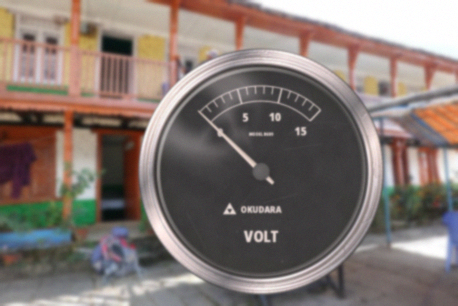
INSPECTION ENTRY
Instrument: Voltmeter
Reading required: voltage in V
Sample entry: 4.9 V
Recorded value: 0 V
